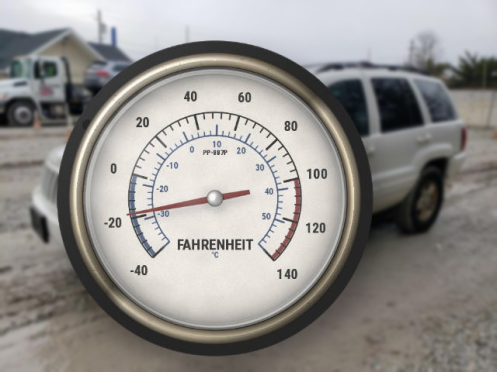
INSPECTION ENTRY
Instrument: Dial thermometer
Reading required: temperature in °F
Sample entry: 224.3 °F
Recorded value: -18 °F
